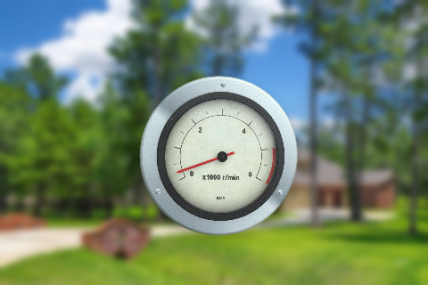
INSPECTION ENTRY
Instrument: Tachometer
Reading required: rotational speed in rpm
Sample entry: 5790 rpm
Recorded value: 250 rpm
